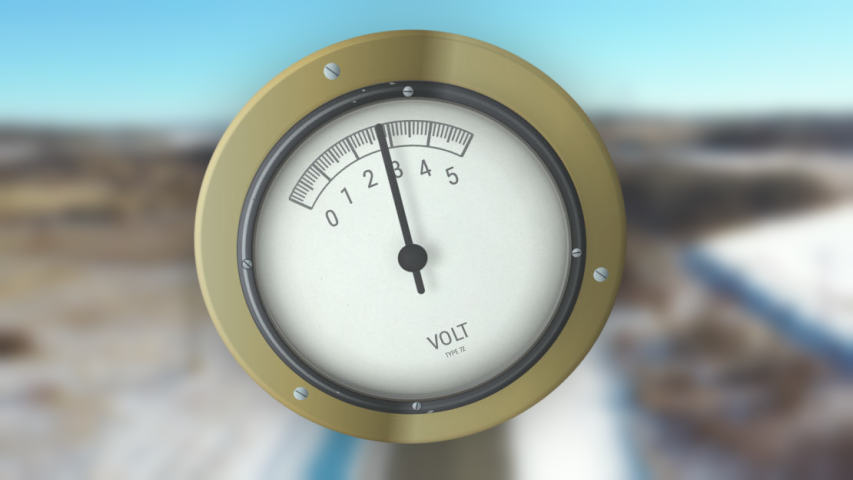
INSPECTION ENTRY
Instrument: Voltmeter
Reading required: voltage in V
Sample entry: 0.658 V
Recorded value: 2.8 V
